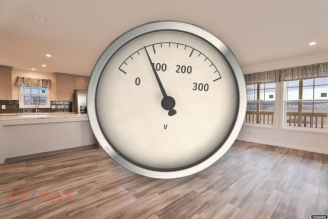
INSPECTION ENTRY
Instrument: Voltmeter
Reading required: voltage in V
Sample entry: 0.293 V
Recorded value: 80 V
